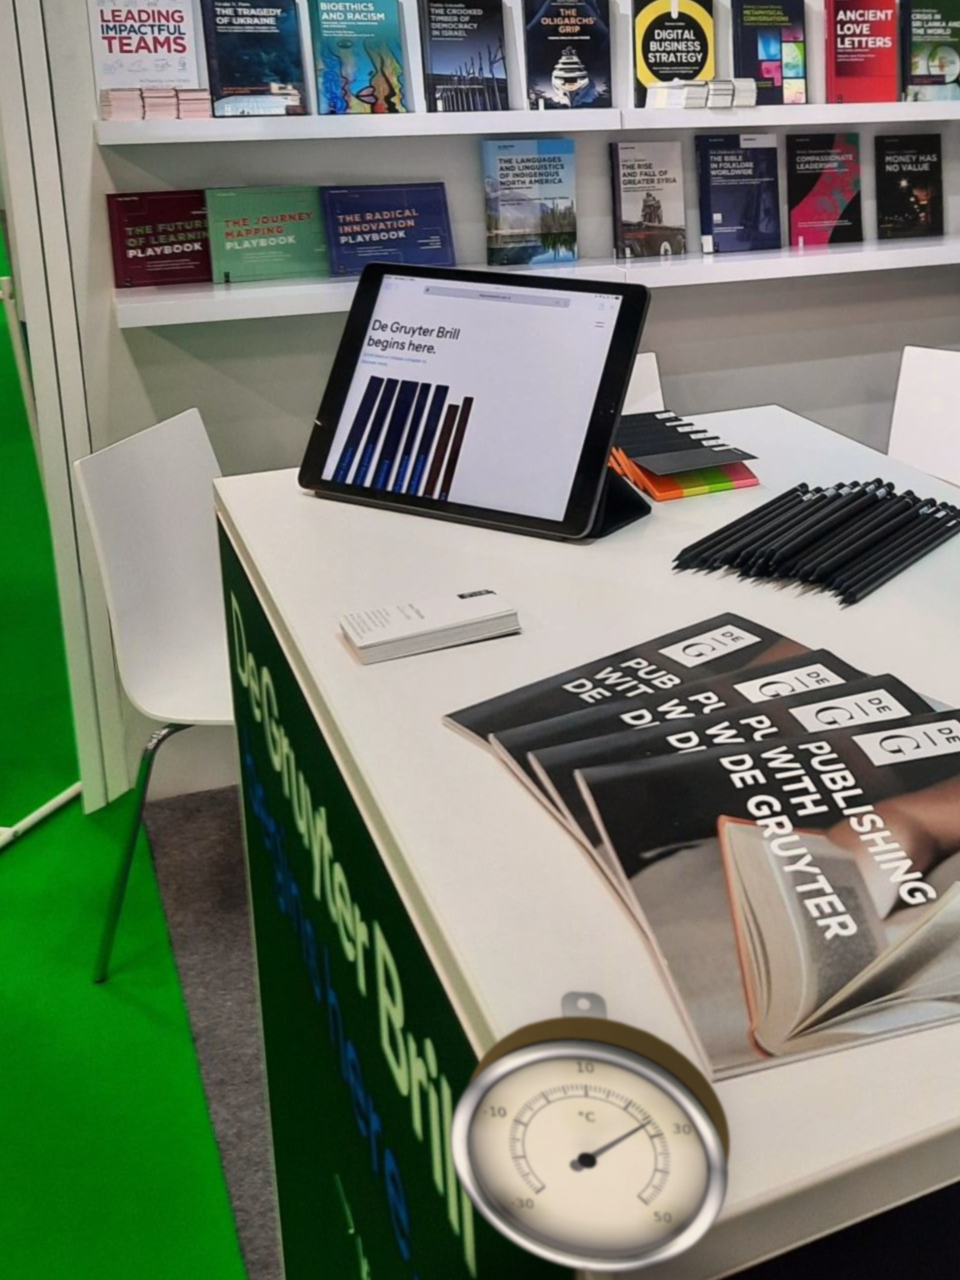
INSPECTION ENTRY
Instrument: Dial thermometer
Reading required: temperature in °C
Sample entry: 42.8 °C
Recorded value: 25 °C
